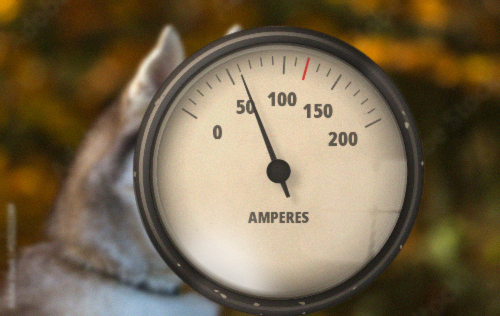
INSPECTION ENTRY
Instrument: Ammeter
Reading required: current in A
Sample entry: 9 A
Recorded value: 60 A
